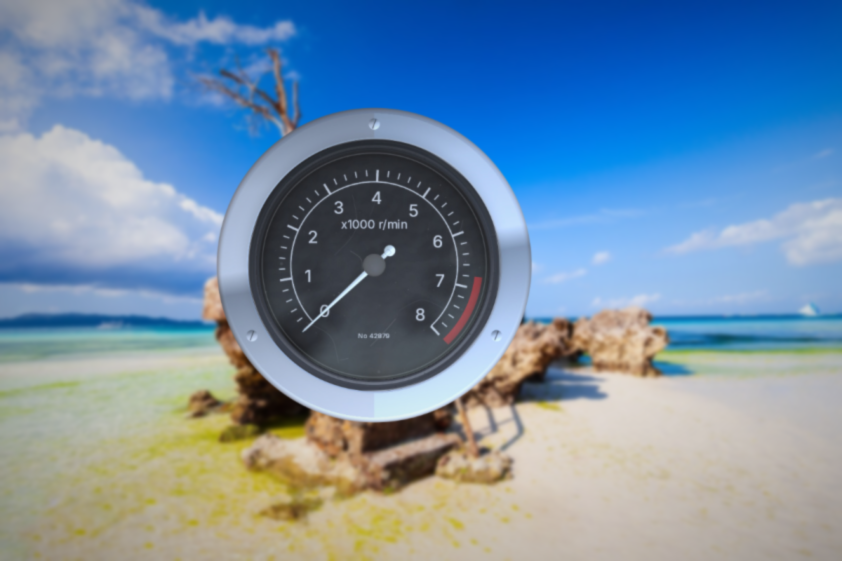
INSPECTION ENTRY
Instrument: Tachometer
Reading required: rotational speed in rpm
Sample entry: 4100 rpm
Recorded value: 0 rpm
